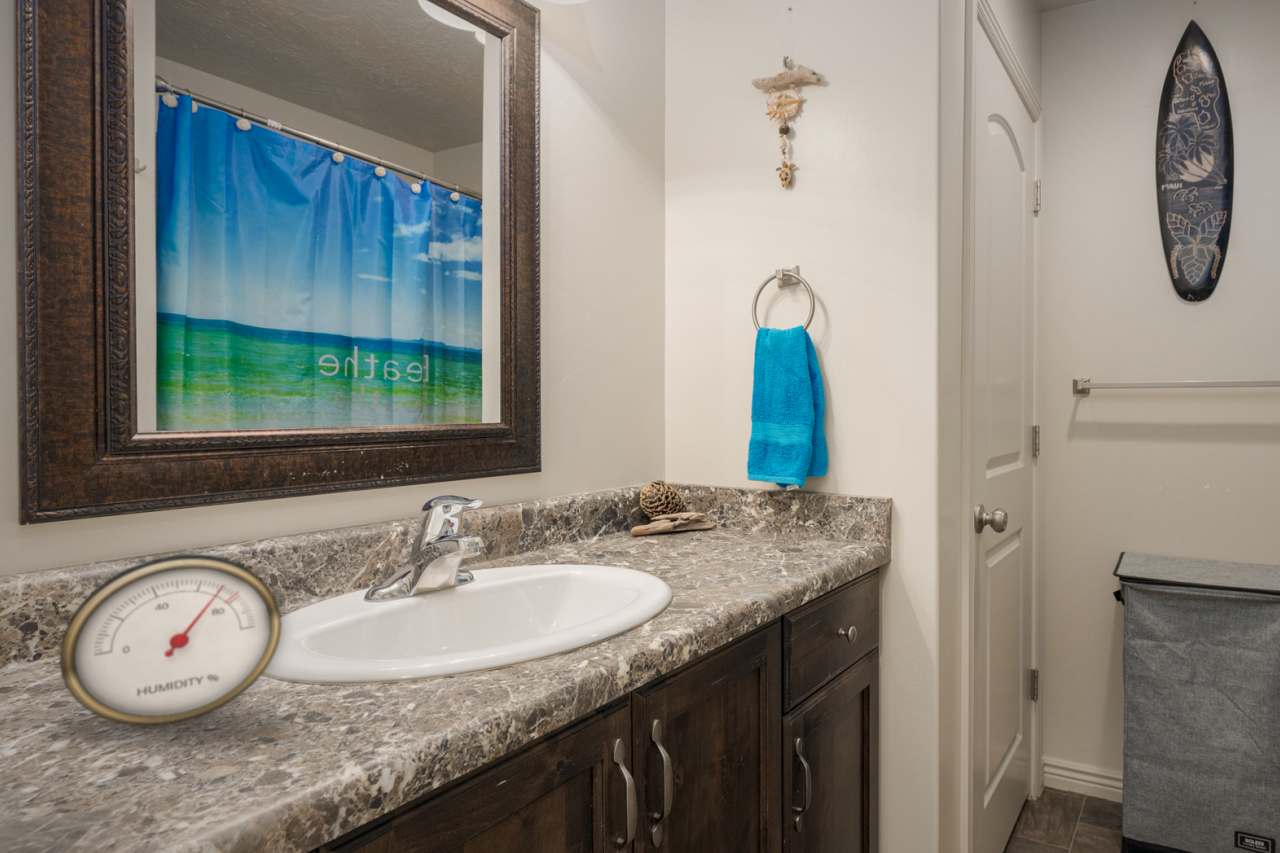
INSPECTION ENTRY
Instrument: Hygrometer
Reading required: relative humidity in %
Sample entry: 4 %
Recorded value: 70 %
